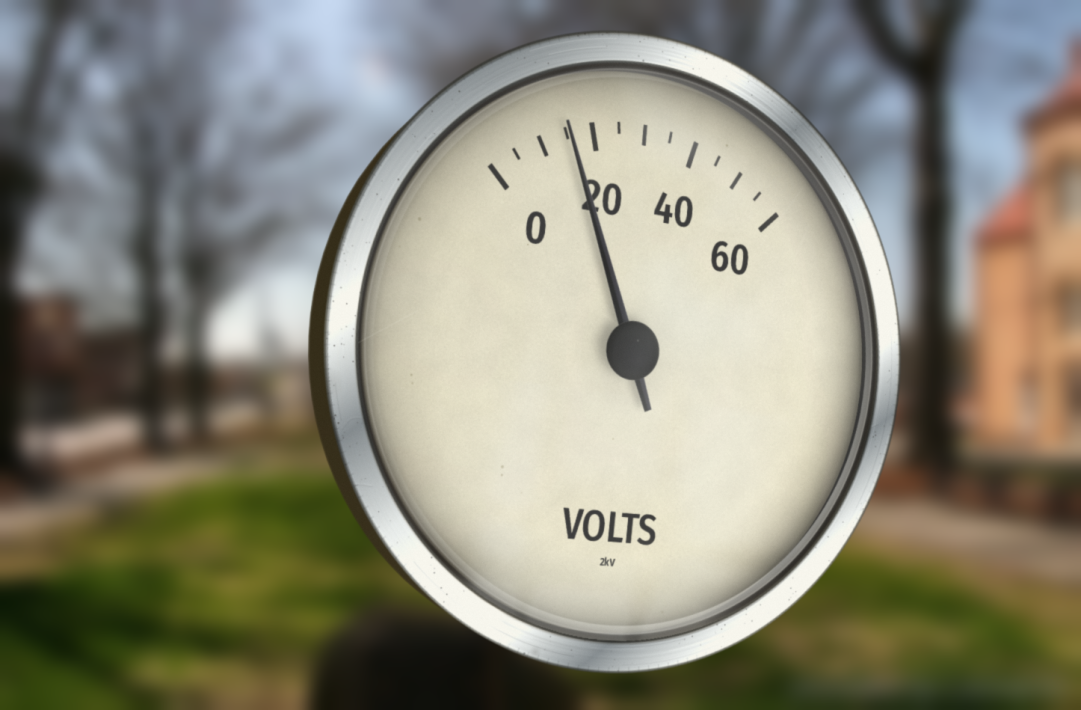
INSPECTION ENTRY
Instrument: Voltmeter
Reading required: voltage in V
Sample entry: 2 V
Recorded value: 15 V
